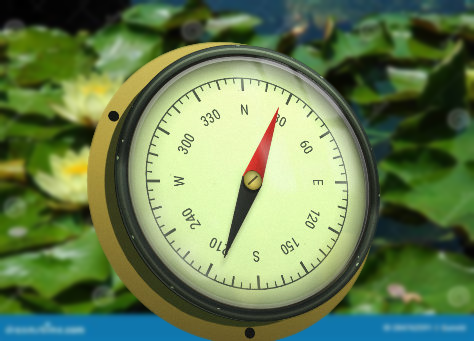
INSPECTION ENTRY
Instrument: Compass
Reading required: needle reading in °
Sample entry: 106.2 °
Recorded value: 25 °
